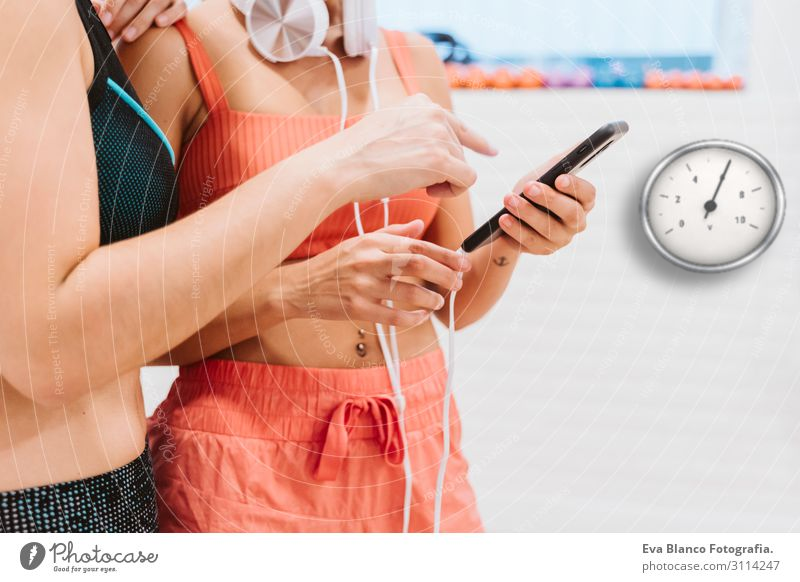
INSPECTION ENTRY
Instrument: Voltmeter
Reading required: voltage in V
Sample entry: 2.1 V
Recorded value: 6 V
